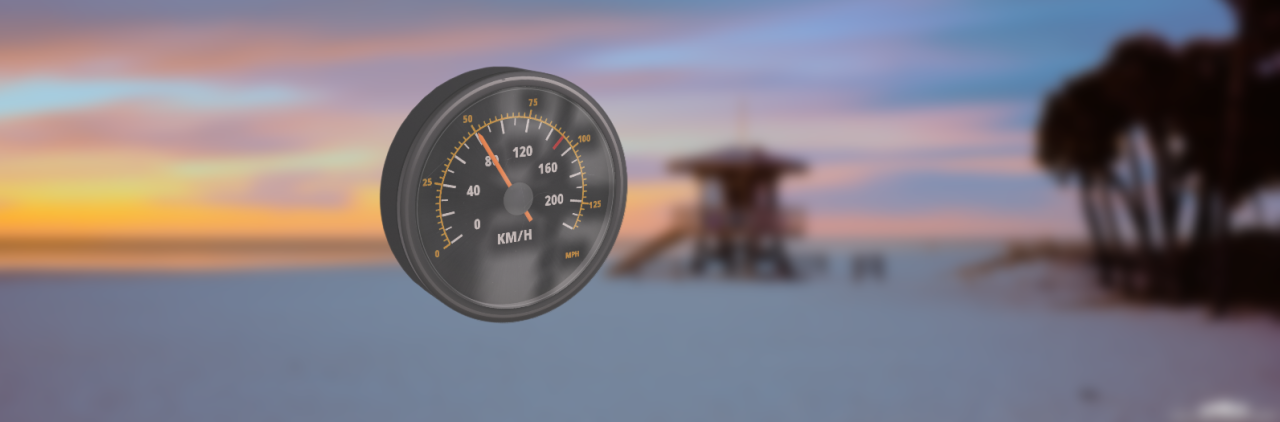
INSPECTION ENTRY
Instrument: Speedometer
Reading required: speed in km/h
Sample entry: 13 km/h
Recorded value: 80 km/h
